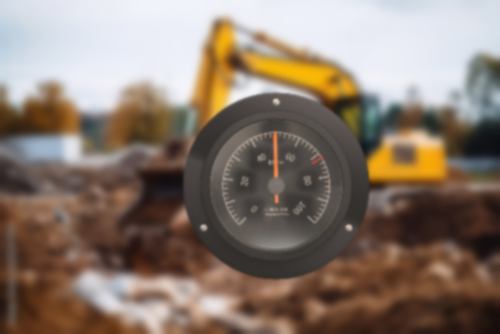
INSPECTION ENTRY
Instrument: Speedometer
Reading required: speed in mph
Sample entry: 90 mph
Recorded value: 50 mph
